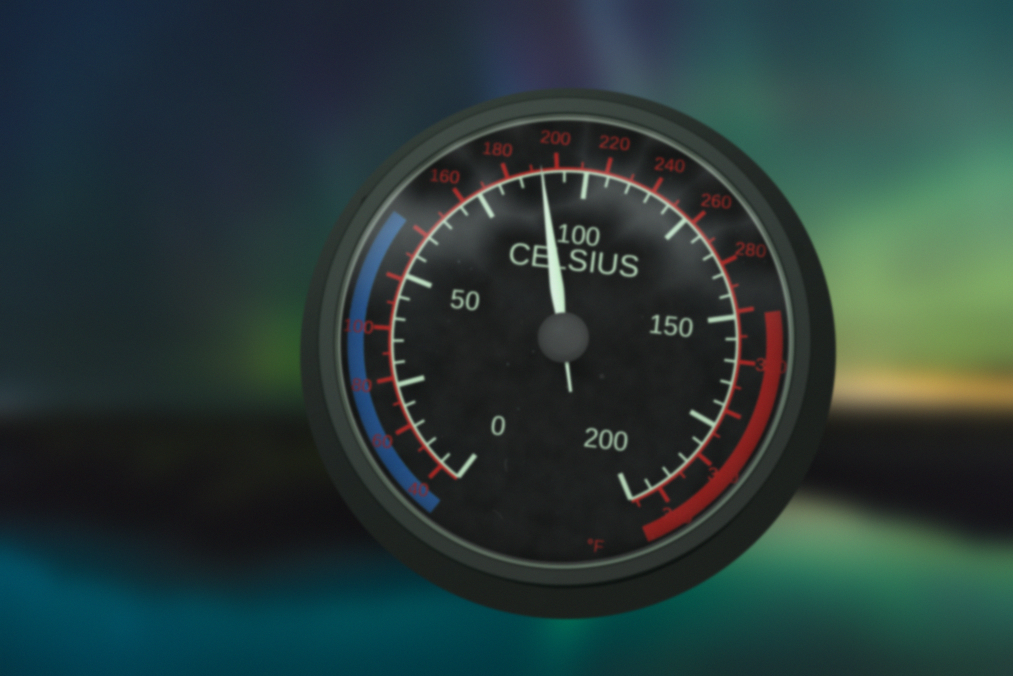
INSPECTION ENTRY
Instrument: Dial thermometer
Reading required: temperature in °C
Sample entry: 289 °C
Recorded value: 90 °C
